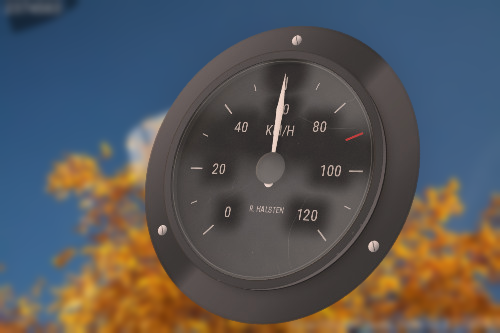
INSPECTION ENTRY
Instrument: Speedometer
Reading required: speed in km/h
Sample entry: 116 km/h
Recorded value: 60 km/h
